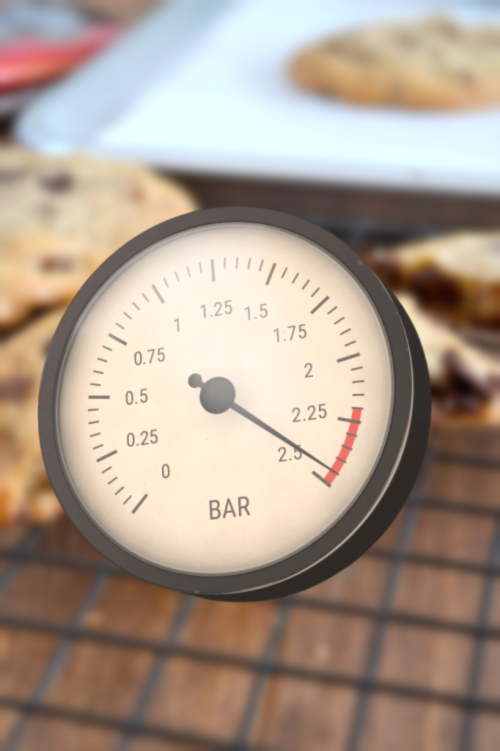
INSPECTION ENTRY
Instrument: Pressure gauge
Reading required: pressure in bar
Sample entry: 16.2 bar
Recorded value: 2.45 bar
